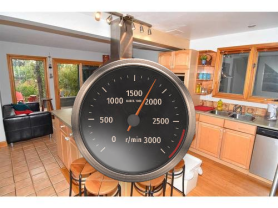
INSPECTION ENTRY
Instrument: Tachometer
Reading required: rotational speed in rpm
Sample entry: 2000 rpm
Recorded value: 1800 rpm
